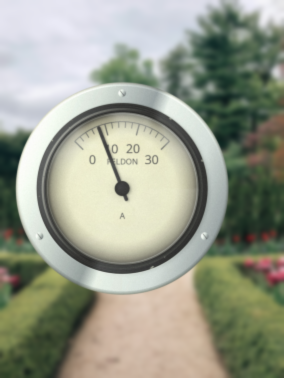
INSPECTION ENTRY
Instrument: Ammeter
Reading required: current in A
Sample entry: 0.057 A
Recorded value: 8 A
